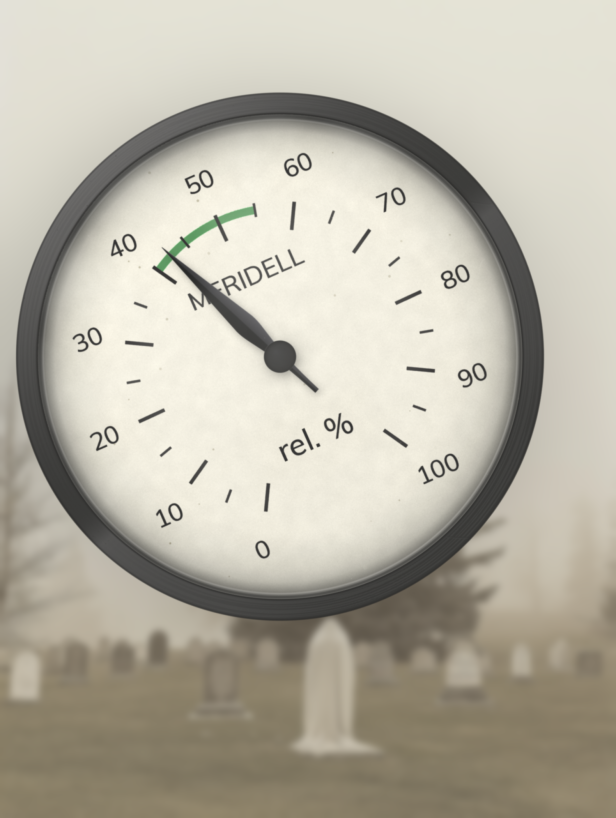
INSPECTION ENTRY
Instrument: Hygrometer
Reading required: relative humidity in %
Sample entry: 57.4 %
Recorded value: 42.5 %
